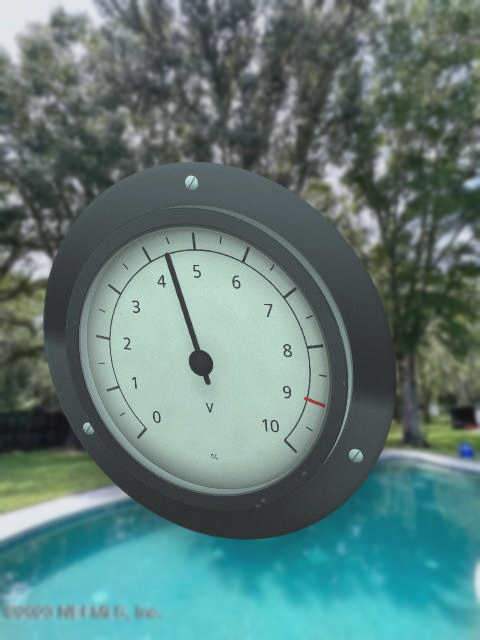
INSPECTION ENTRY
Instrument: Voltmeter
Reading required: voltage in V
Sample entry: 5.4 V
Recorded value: 4.5 V
